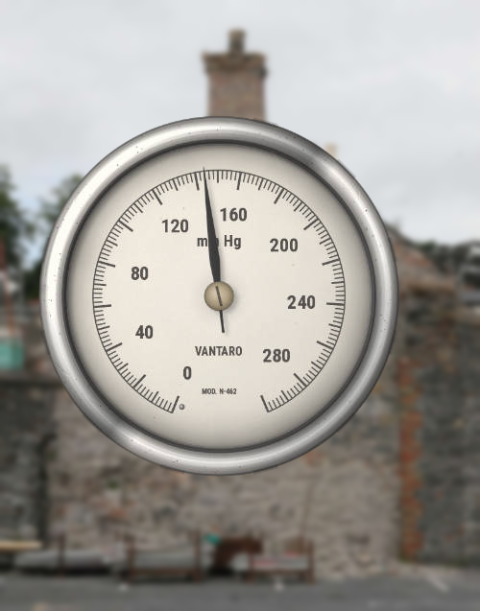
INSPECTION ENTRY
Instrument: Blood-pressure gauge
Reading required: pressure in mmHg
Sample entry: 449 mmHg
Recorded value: 144 mmHg
